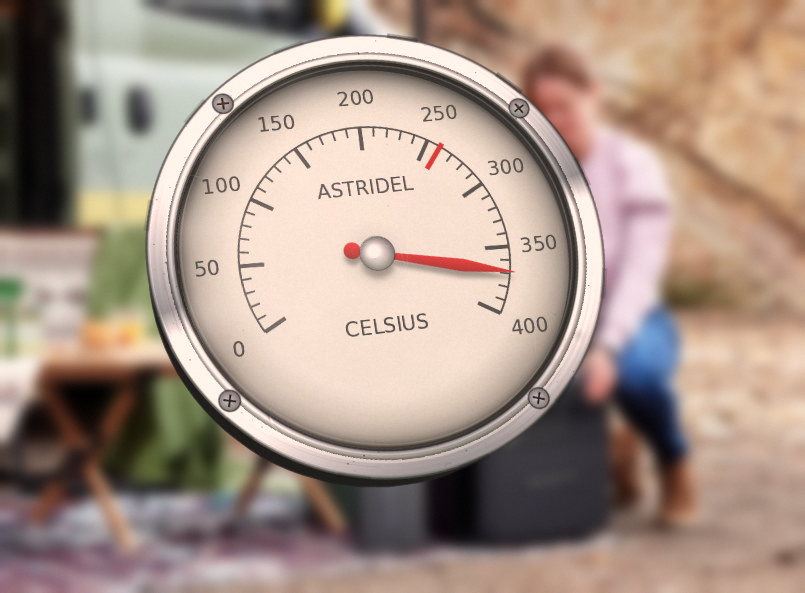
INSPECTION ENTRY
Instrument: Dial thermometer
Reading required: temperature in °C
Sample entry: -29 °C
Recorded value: 370 °C
